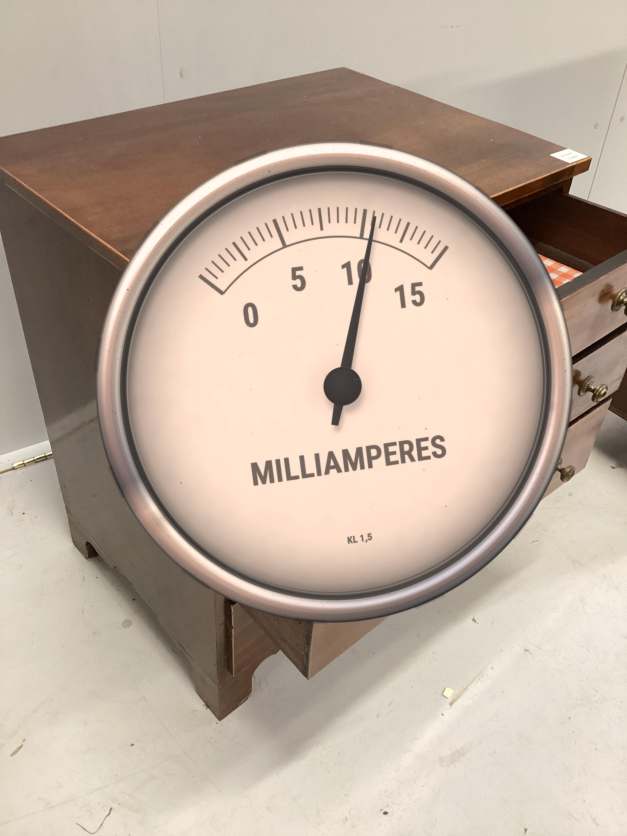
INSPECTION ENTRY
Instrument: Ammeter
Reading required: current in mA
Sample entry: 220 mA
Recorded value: 10.5 mA
